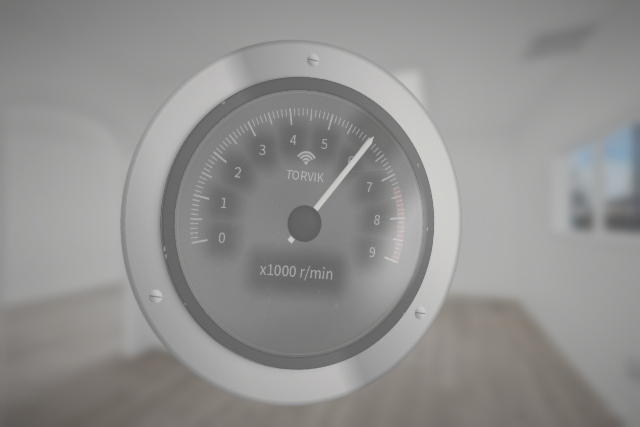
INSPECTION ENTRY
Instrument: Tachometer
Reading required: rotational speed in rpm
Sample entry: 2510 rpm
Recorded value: 6000 rpm
